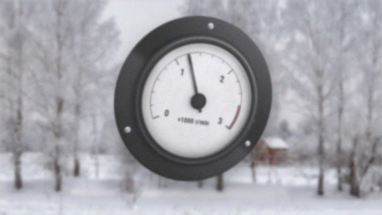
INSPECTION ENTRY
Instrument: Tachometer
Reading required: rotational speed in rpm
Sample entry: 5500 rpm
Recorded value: 1200 rpm
